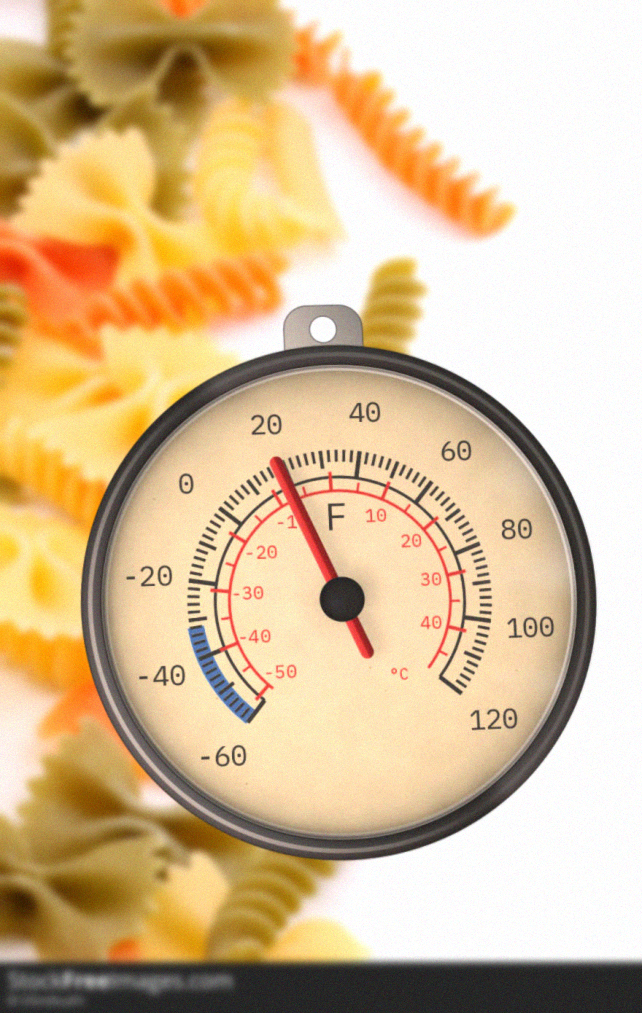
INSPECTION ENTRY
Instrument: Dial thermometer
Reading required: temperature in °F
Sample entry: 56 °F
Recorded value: 18 °F
